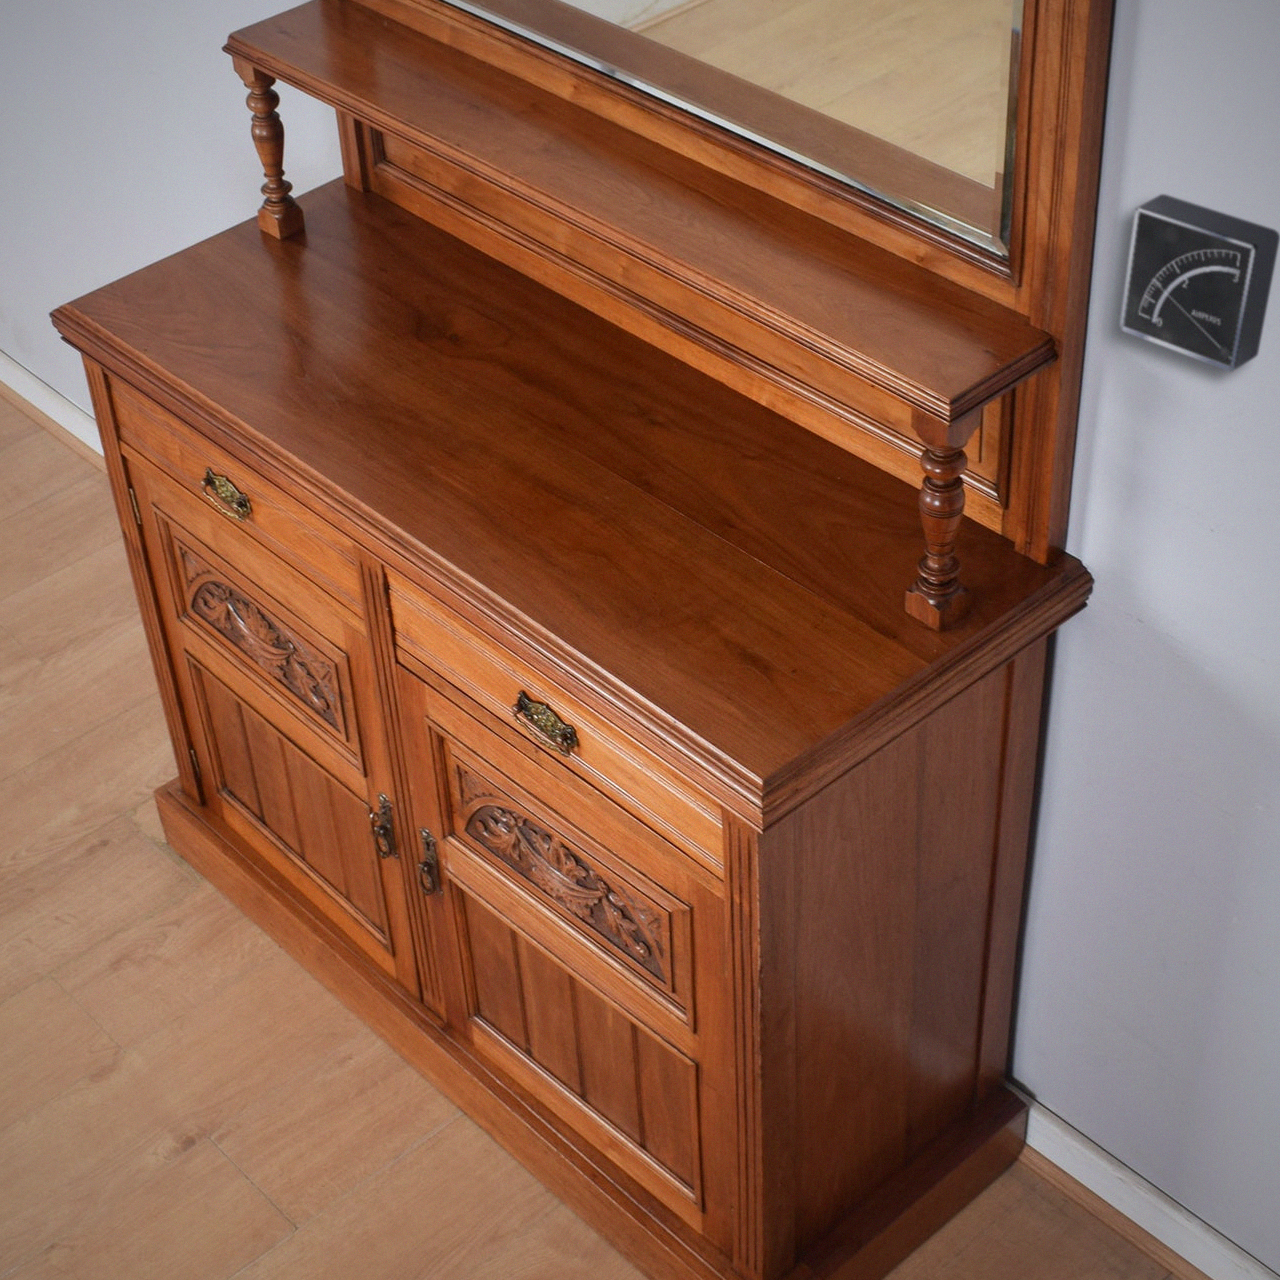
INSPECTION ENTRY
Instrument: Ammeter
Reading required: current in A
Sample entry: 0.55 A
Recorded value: 1.5 A
